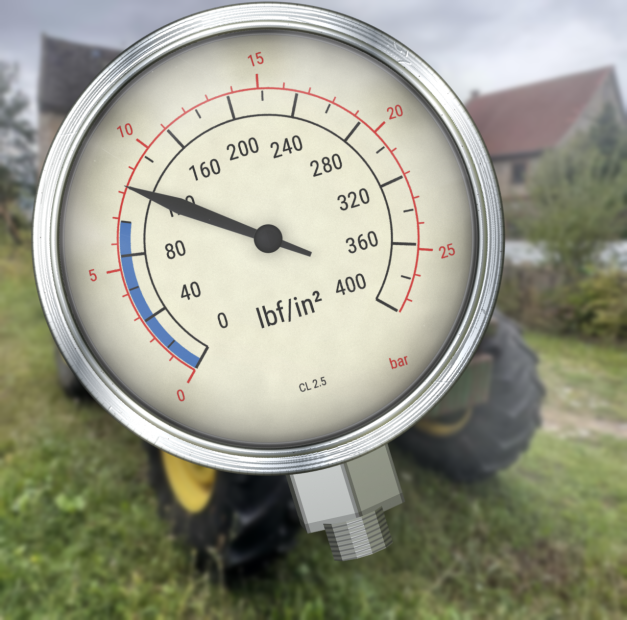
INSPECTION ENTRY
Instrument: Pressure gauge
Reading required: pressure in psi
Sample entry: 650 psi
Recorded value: 120 psi
